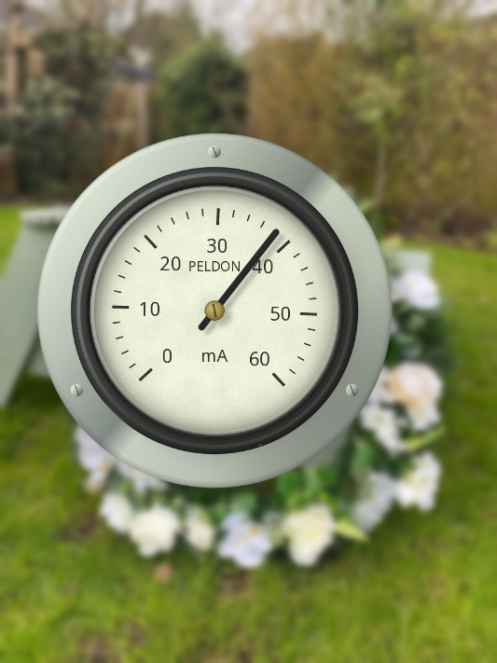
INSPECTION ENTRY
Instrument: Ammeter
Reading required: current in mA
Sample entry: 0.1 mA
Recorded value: 38 mA
